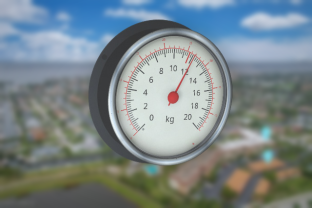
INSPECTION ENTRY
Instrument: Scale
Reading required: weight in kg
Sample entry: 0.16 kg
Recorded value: 12 kg
